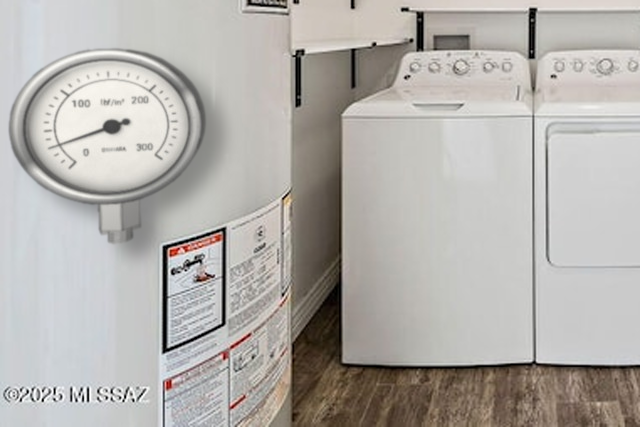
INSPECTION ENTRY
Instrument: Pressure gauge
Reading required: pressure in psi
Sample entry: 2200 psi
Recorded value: 30 psi
